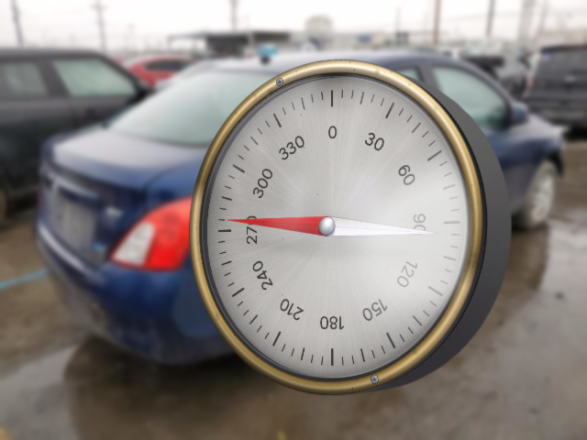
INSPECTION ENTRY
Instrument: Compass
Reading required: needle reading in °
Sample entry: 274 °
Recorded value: 275 °
